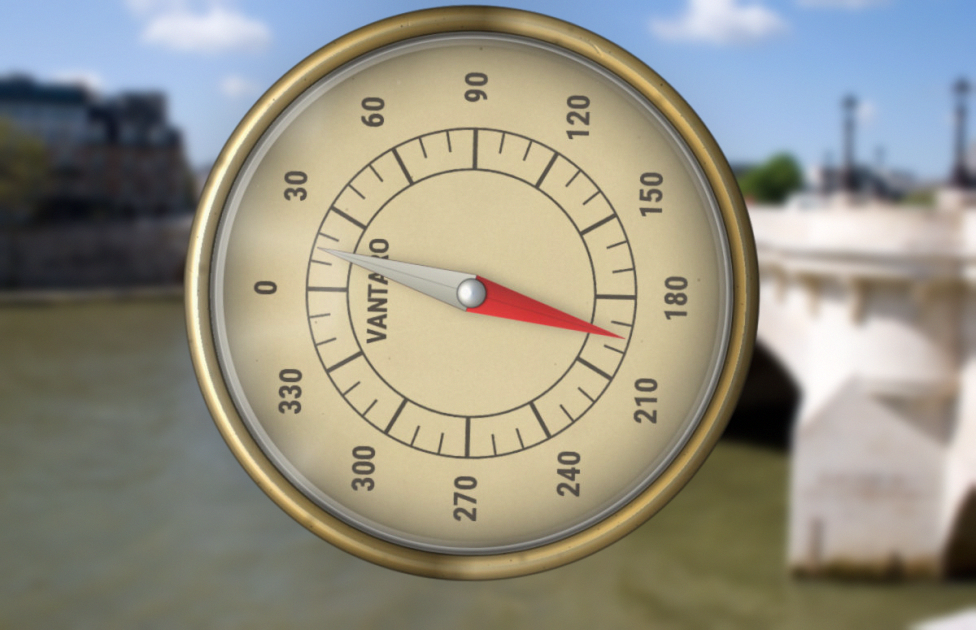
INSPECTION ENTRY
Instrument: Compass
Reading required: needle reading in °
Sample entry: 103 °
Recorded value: 195 °
